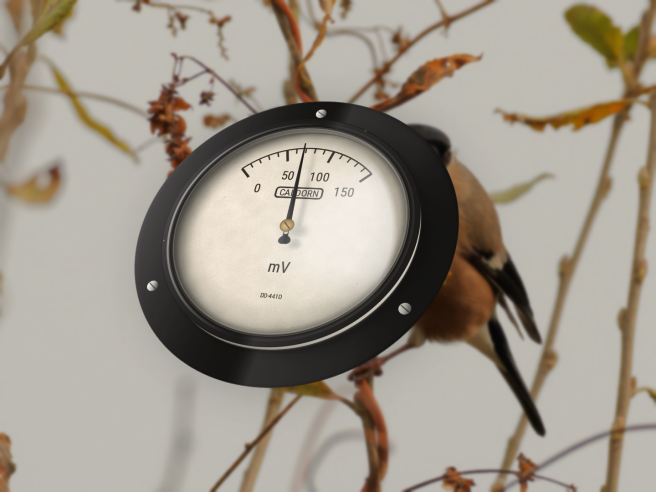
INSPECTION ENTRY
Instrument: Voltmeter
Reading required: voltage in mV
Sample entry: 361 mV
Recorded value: 70 mV
